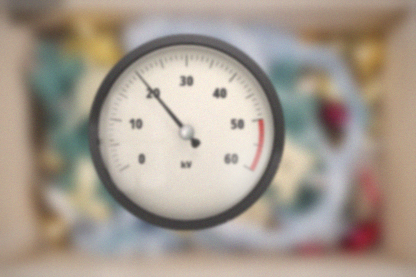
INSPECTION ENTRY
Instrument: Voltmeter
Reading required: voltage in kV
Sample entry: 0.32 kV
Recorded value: 20 kV
